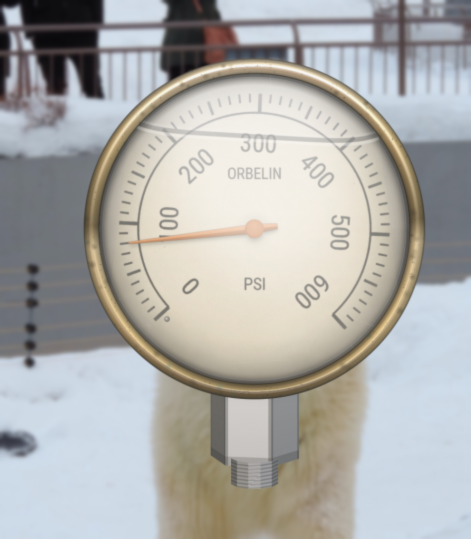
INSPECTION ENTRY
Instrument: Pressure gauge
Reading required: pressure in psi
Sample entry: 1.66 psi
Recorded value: 80 psi
